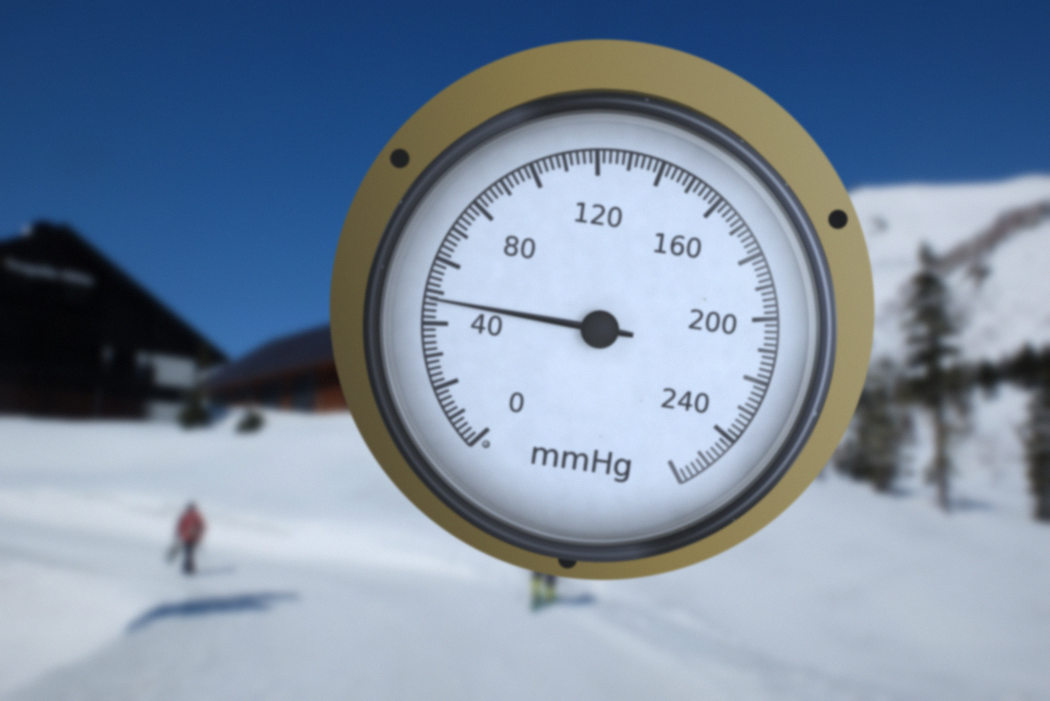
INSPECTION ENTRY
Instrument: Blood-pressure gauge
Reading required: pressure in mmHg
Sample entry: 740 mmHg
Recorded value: 48 mmHg
